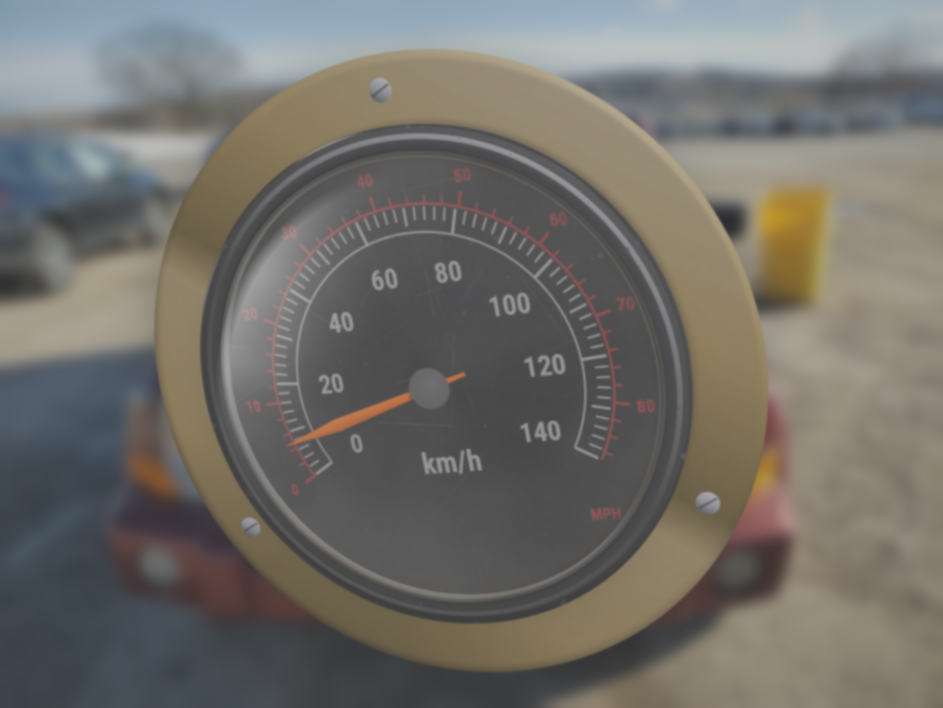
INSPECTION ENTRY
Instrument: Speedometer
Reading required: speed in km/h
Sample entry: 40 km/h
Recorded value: 8 km/h
